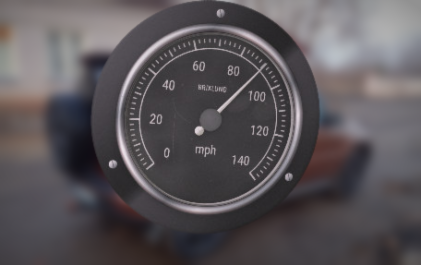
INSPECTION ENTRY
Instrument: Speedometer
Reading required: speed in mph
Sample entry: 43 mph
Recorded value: 90 mph
